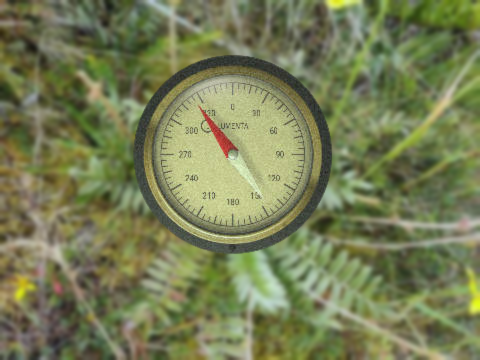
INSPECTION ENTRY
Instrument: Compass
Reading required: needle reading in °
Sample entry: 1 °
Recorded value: 325 °
